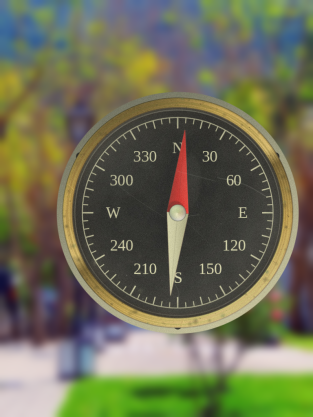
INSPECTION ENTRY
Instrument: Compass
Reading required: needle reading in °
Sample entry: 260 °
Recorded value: 5 °
